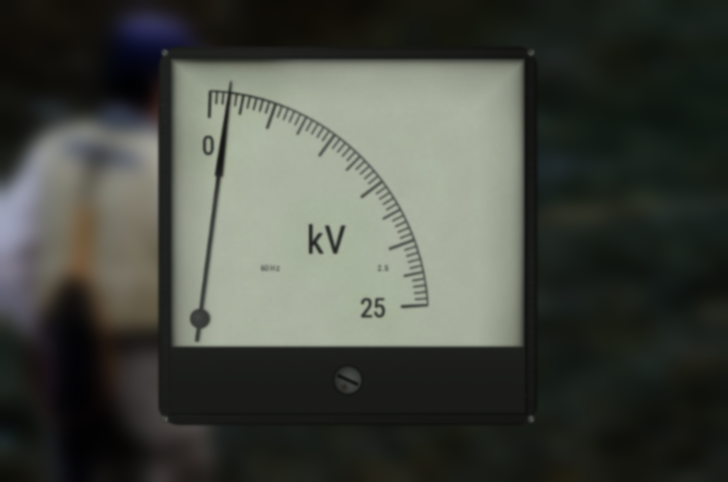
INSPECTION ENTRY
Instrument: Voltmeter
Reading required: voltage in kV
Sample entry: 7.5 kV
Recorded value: 1.5 kV
